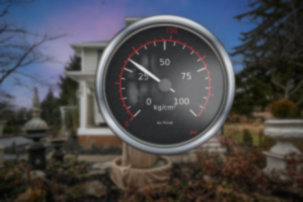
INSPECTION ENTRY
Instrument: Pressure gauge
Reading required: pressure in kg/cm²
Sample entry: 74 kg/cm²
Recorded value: 30 kg/cm²
